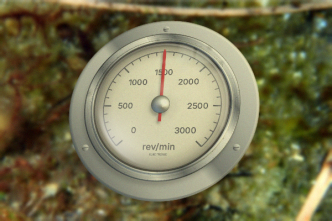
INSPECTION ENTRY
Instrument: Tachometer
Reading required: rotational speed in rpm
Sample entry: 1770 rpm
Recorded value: 1500 rpm
